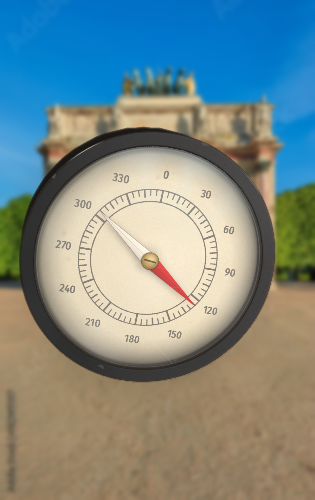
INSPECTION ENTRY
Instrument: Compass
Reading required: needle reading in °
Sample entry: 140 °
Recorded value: 125 °
